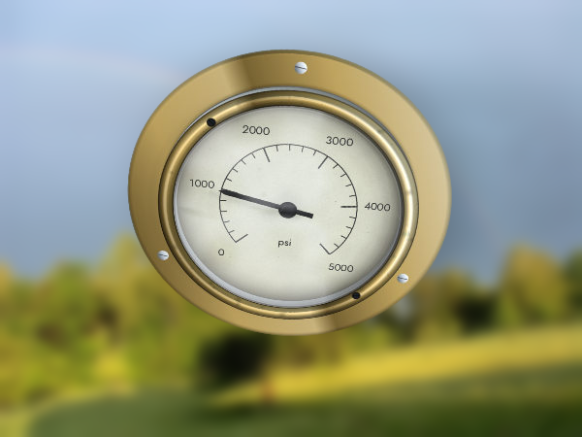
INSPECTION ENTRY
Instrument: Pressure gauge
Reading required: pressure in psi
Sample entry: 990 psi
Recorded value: 1000 psi
